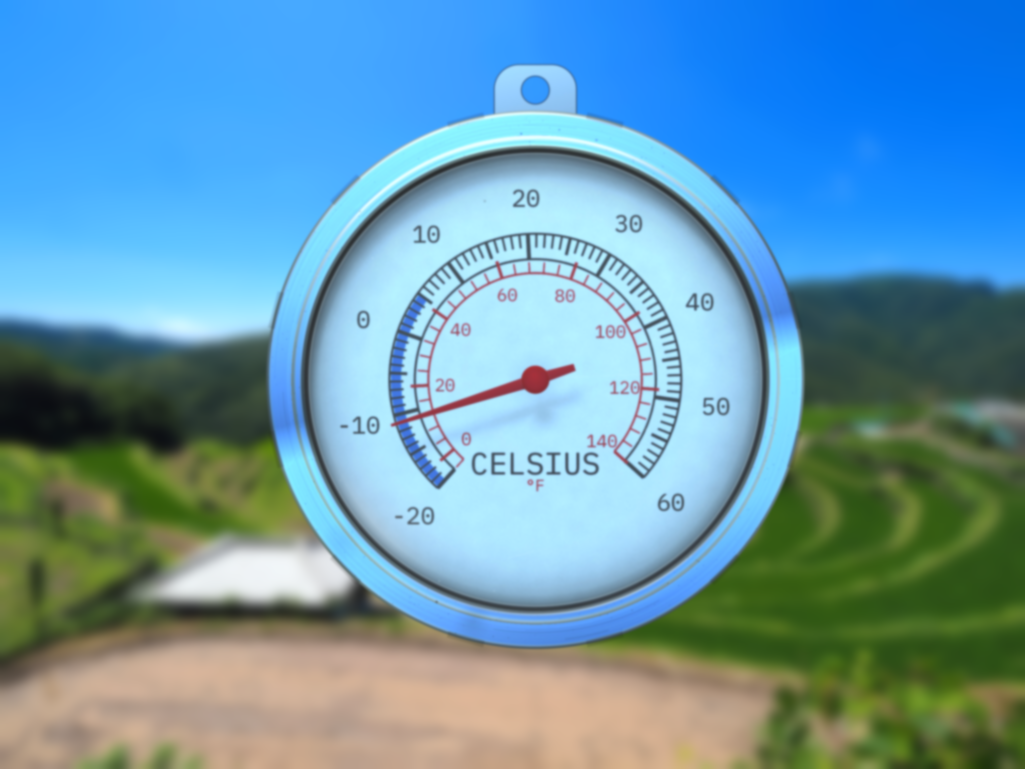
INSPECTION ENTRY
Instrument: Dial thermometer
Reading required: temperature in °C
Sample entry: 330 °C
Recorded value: -11 °C
